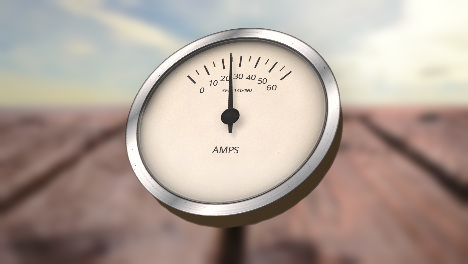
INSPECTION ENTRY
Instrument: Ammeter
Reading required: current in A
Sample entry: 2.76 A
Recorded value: 25 A
